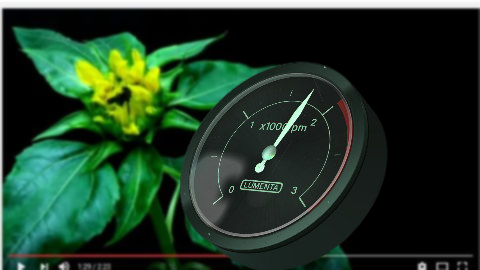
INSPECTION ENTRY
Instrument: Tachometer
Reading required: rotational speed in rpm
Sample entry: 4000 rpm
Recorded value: 1750 rpm
